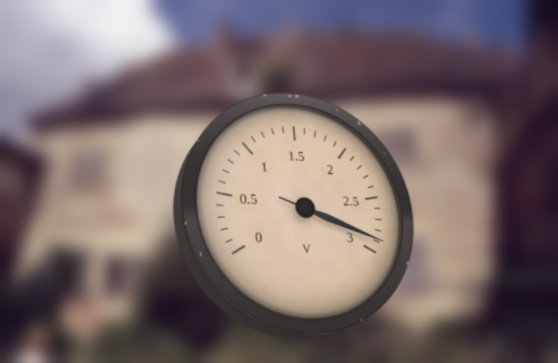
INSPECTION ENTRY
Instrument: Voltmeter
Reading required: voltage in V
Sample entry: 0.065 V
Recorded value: 2.9 V
